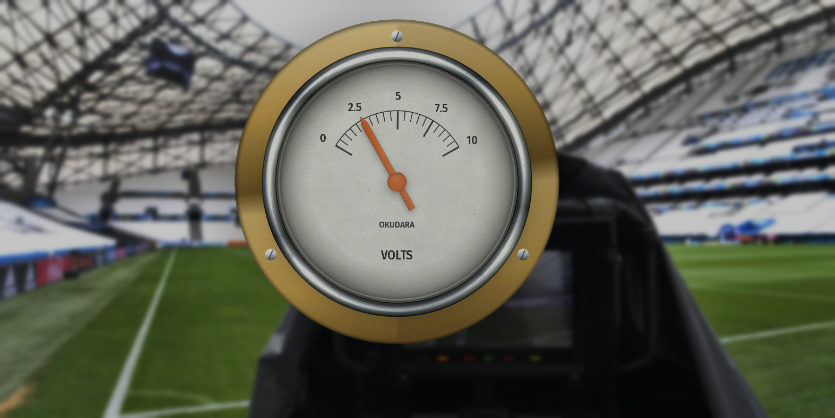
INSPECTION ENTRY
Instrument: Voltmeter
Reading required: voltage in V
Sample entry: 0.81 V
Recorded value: 2.5 V
